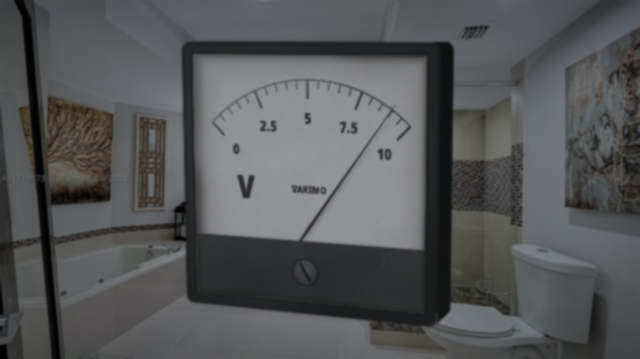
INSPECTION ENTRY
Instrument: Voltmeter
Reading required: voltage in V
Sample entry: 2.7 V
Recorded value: 9 V
